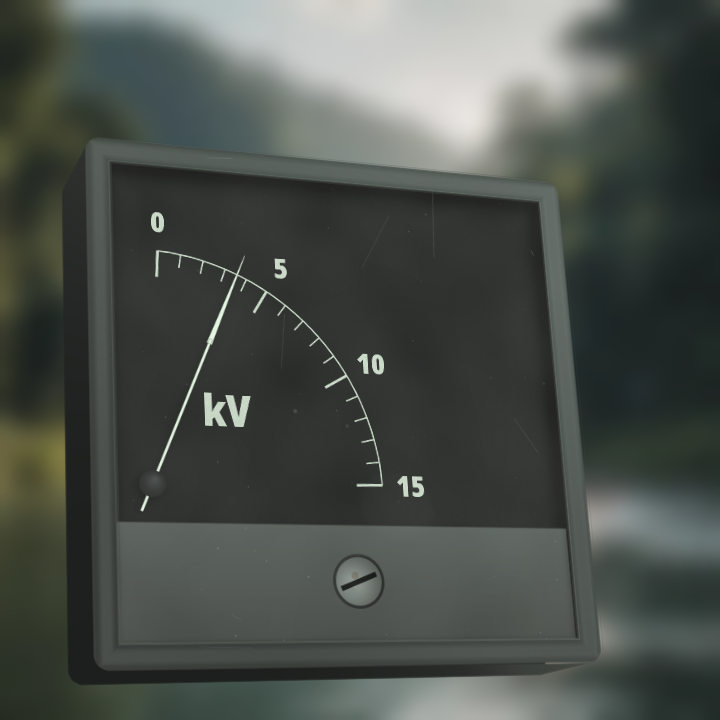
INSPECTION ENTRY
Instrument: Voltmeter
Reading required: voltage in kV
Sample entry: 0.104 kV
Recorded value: 3.5 kV
